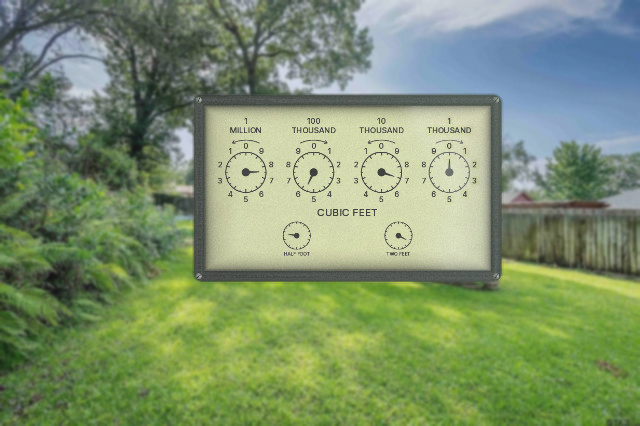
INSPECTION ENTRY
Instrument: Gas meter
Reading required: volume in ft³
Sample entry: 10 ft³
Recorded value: 757000 ft³
